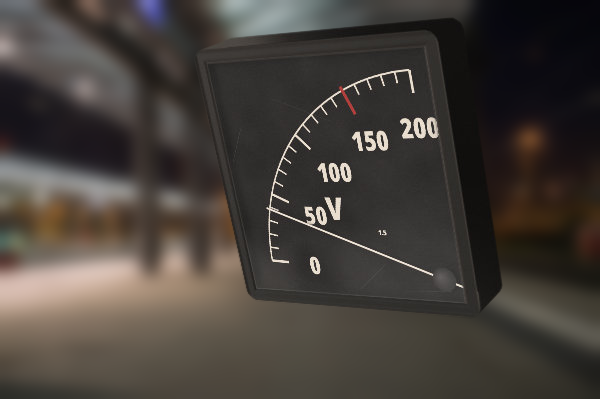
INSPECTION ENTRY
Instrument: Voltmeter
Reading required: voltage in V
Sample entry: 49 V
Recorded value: 40 V
